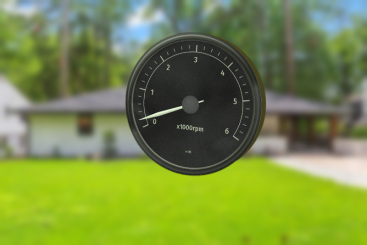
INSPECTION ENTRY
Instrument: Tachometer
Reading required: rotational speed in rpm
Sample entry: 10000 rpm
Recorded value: 200 rpm
